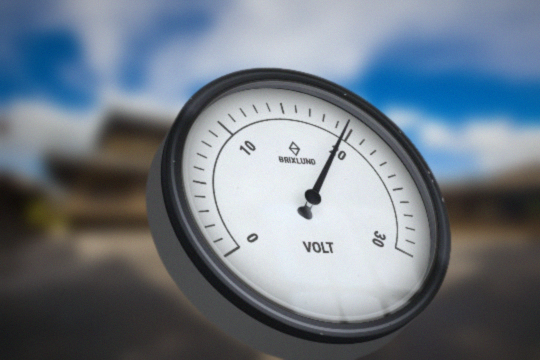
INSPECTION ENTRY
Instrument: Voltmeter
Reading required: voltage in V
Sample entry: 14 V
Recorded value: 19.5 V
